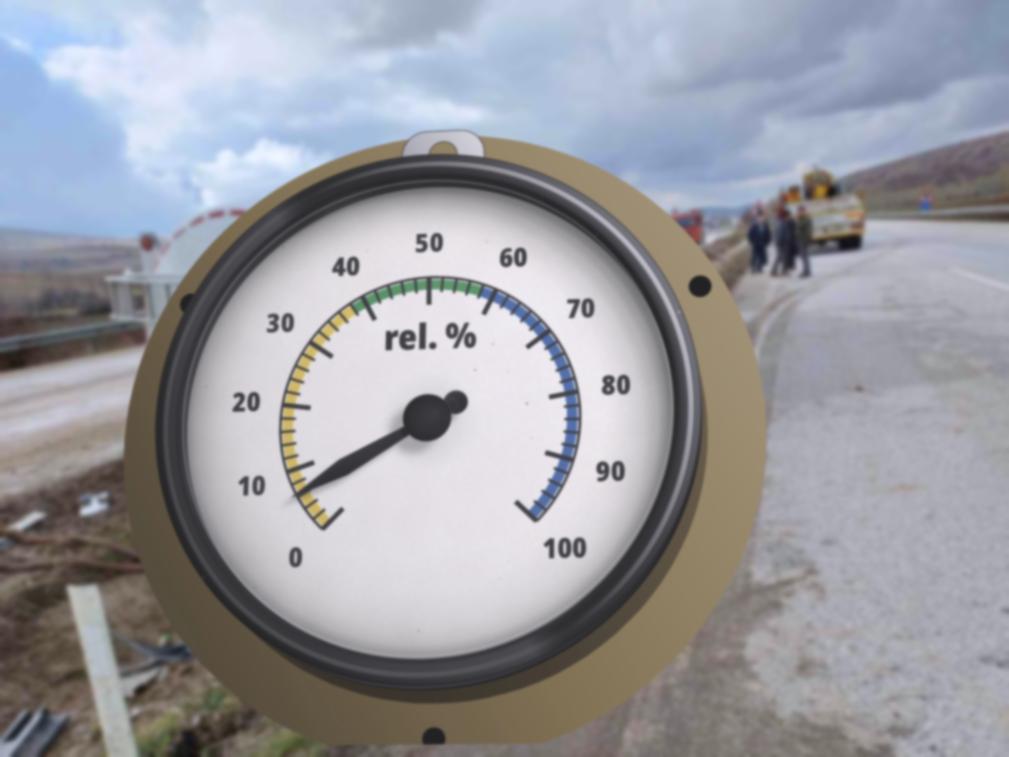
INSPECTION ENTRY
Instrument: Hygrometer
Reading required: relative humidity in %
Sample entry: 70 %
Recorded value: 6 %
